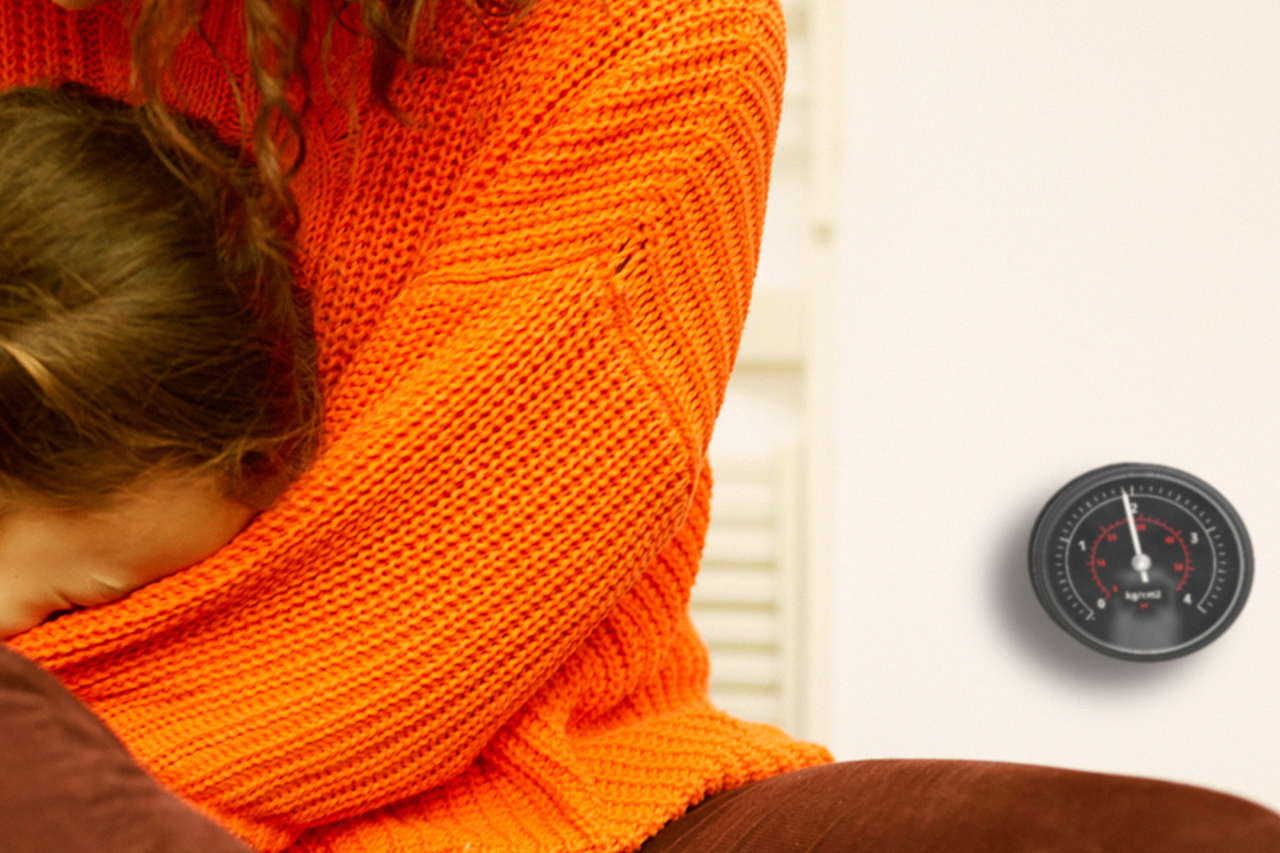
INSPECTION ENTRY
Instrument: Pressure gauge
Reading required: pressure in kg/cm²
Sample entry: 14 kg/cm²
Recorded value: 1.9 kg/cm²
